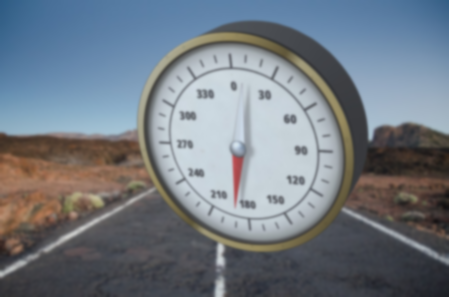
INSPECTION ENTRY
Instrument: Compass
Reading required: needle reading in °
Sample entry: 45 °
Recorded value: 190 °
